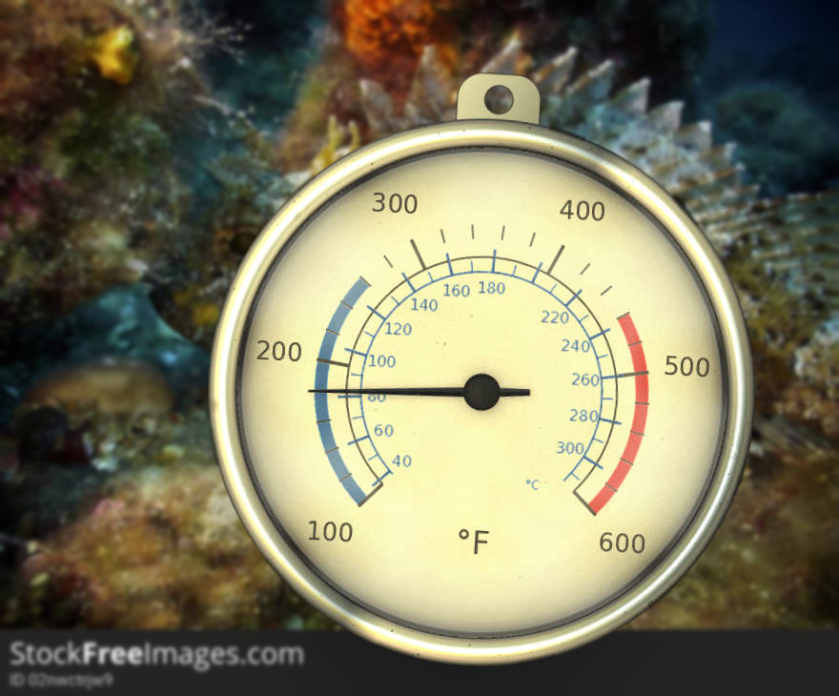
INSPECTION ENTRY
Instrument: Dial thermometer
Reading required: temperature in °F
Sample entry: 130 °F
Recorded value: 180 °F
